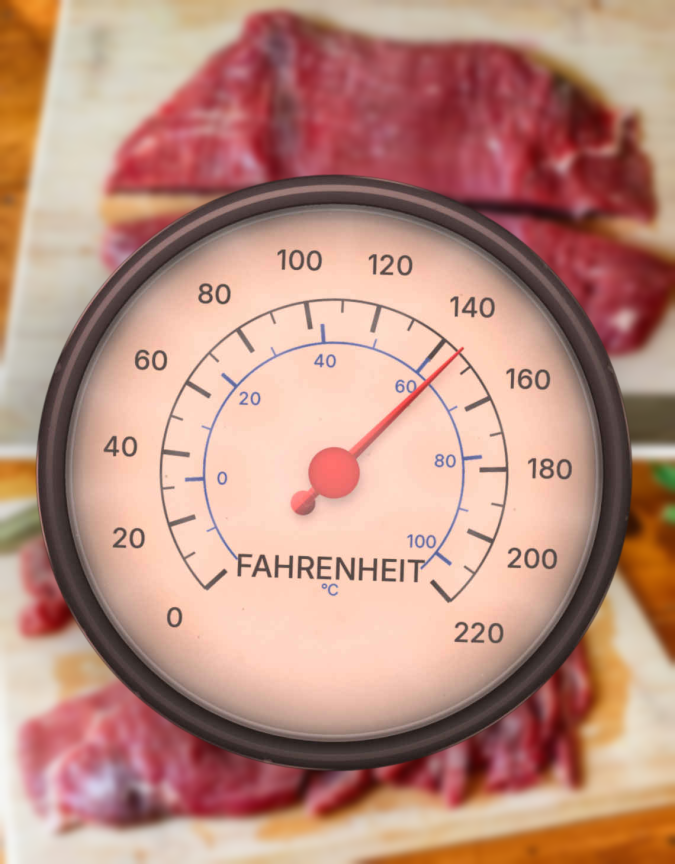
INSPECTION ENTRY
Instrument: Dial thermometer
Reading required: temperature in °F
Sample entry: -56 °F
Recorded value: 145 °F
